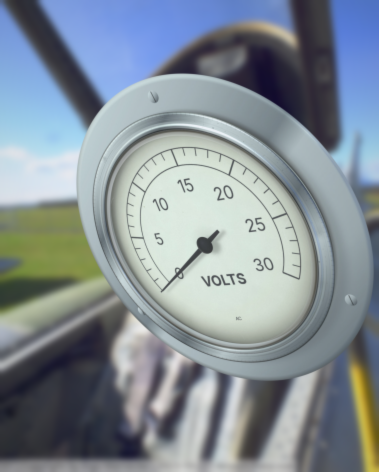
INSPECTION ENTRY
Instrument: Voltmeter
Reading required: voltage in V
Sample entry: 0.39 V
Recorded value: 0 V
